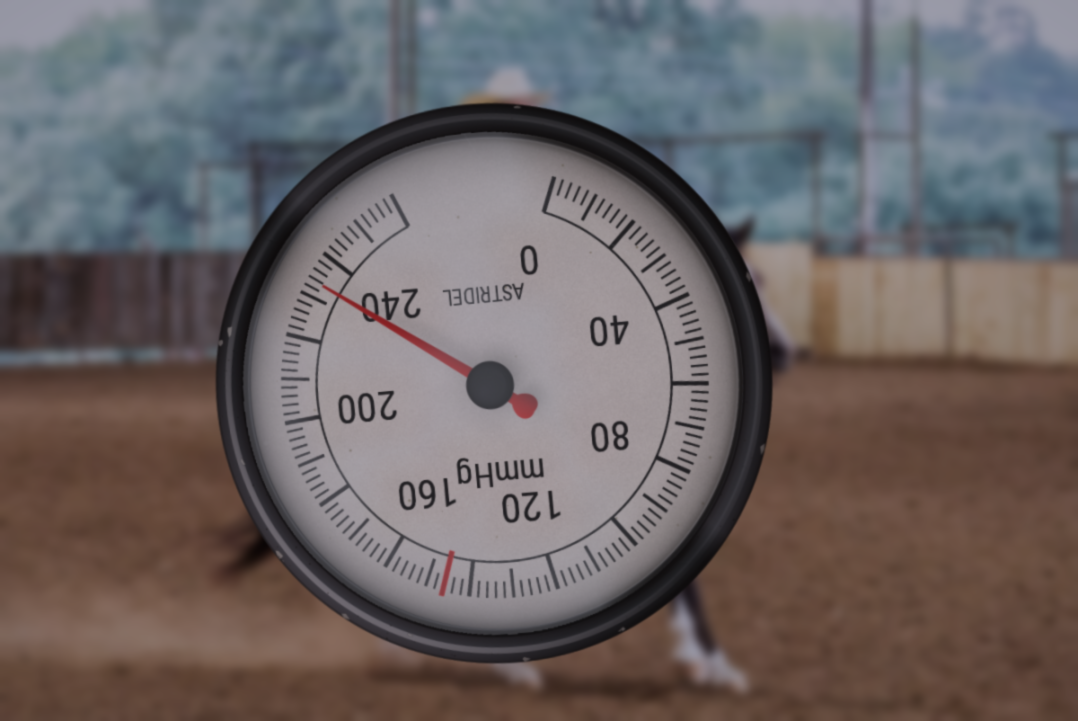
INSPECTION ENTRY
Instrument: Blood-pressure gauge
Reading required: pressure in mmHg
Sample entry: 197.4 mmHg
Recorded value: 234 mmHg
